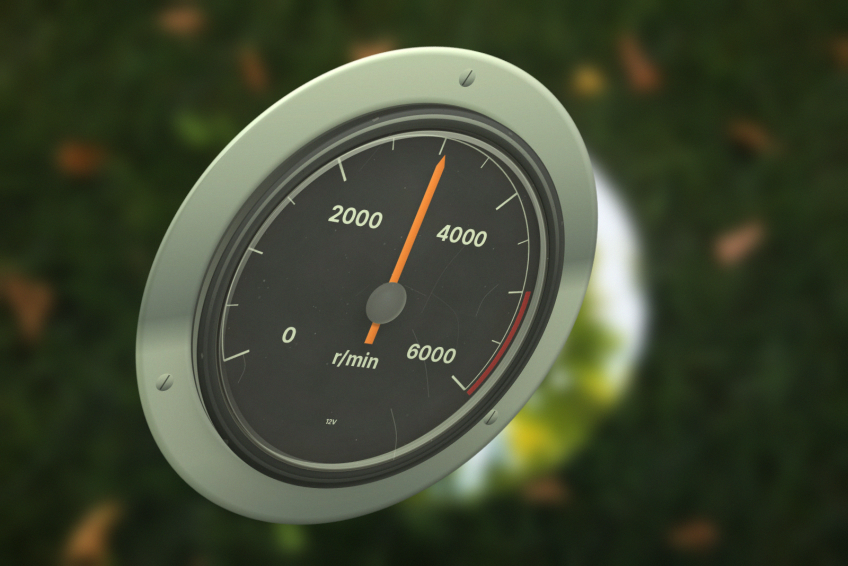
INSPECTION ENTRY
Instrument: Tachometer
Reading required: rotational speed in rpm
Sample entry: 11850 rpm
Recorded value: 3000 rpm
